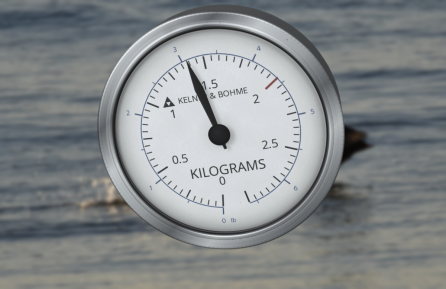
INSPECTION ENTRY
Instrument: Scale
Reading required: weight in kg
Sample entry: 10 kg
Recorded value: 1.4 kg
